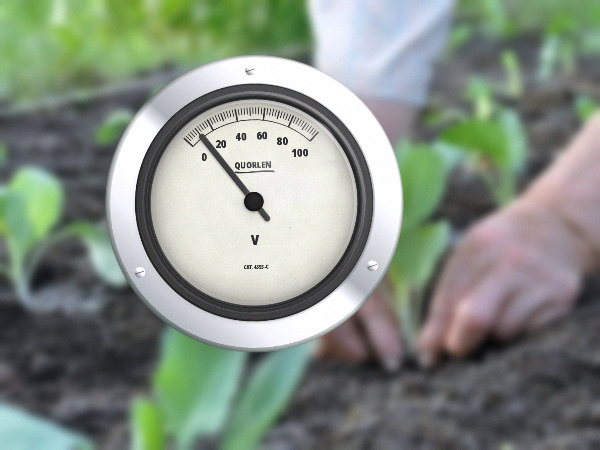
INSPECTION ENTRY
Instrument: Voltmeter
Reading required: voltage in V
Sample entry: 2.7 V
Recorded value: 10 V
